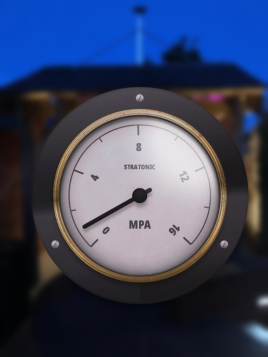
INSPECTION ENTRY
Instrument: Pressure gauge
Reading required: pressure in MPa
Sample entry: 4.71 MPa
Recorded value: 1 MPa
